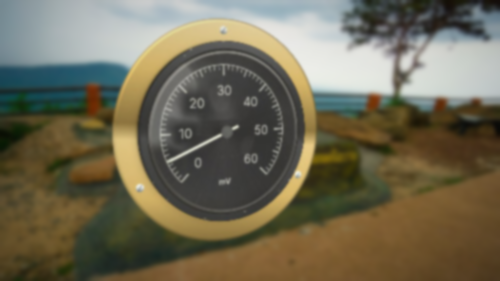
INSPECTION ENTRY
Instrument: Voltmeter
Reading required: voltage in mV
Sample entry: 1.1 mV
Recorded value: 5 mV
